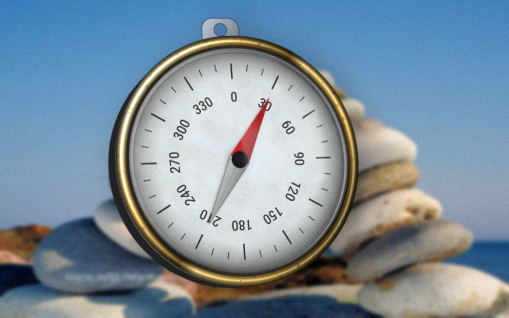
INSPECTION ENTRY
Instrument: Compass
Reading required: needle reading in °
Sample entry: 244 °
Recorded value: 30 °
